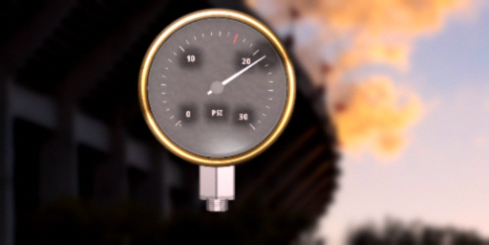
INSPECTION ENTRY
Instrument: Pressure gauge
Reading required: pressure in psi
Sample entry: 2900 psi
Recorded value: 21 psi
